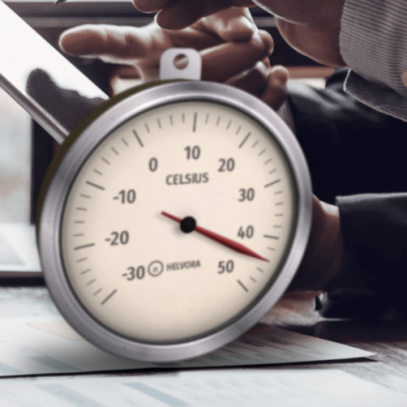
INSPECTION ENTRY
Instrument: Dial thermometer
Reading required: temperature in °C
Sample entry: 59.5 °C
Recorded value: 44 °C
